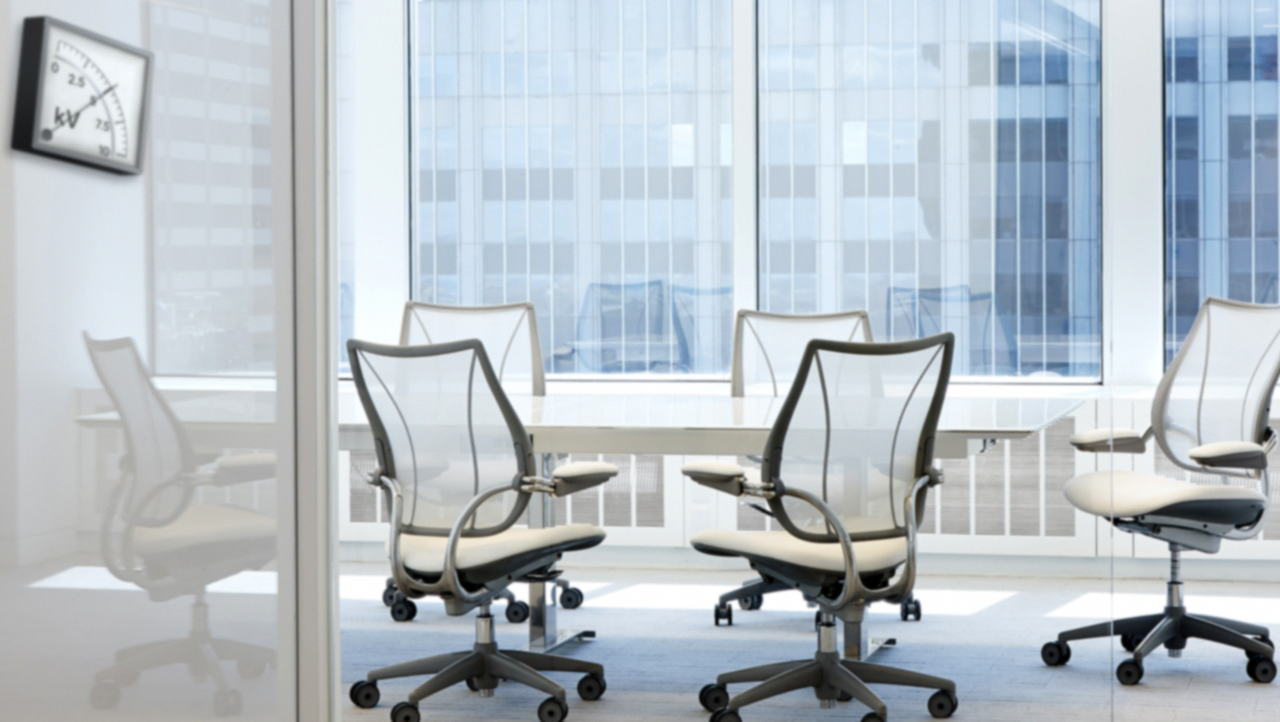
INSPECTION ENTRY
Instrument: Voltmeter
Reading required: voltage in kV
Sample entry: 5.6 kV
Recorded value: 5 kV
